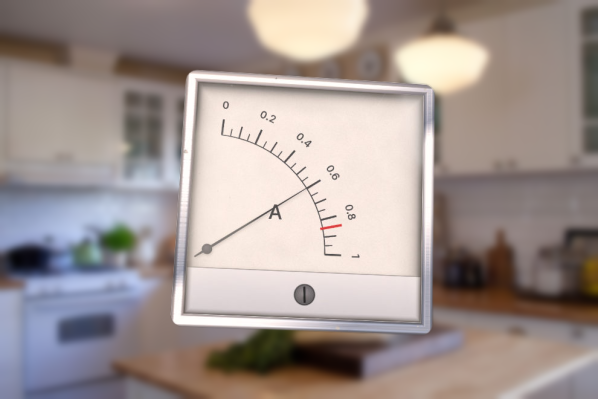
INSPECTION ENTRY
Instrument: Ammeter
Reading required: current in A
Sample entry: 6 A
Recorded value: 0.6 A
